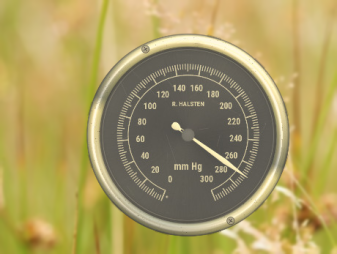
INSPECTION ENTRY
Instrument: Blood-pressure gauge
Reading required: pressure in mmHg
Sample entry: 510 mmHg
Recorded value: 270 mmHg
